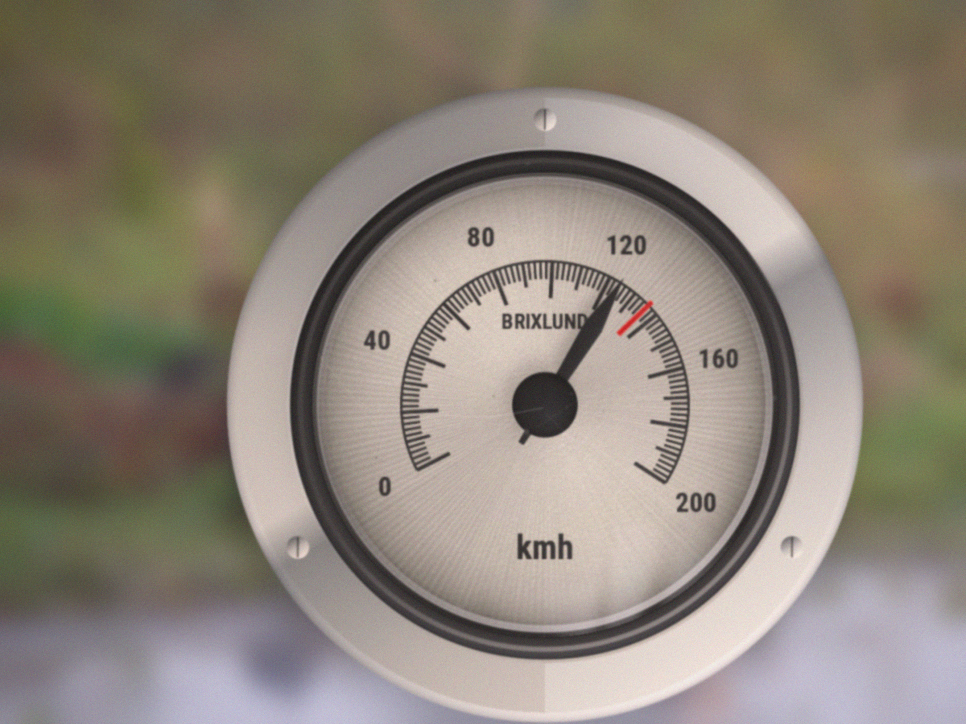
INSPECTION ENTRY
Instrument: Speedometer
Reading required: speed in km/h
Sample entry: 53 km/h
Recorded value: 124 km/h
